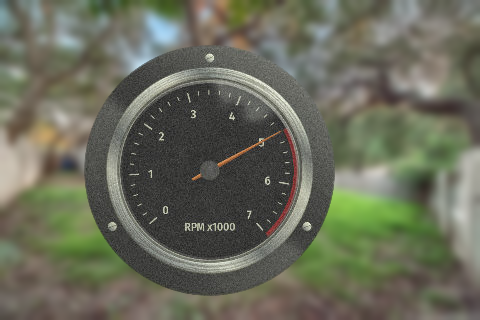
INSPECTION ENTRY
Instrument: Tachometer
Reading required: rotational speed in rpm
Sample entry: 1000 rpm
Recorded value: 5000 rpm
